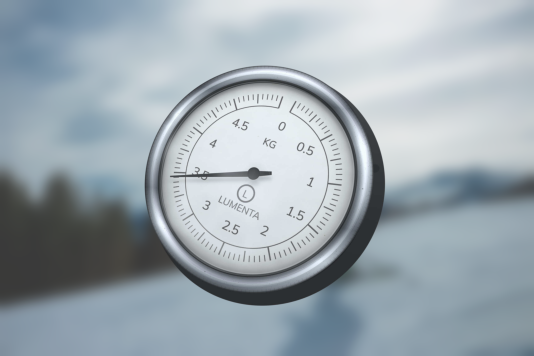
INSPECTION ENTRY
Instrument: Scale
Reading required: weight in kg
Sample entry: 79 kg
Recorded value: 3.45 kg
